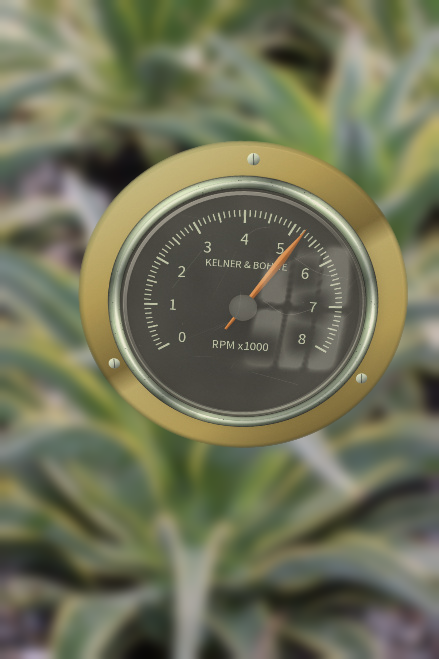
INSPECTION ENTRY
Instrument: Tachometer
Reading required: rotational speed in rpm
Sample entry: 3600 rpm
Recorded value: 5200 rpm
